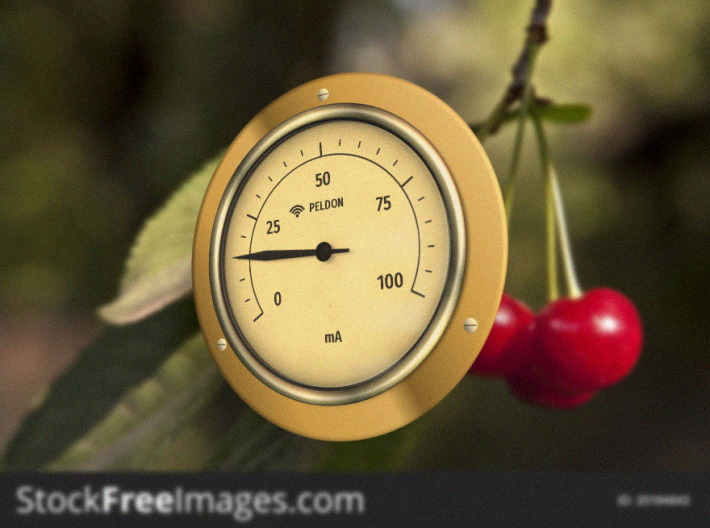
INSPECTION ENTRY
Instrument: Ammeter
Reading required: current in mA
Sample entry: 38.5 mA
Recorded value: 15 mA
